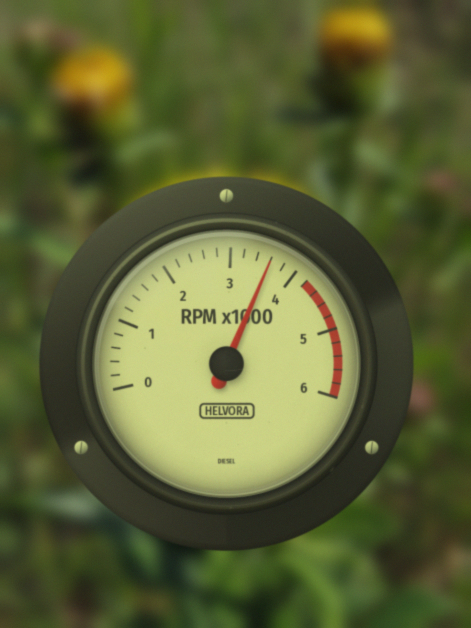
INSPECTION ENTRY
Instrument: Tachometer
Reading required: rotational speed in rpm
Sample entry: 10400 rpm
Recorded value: 3600 rpm
